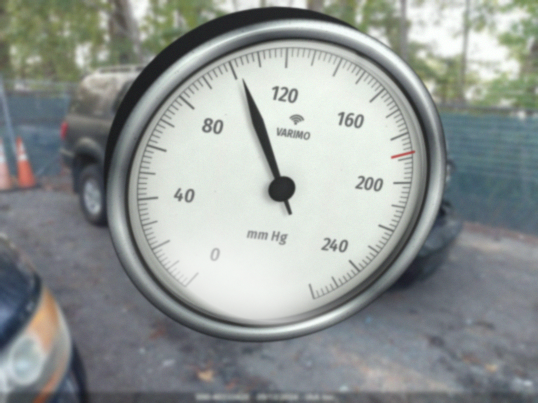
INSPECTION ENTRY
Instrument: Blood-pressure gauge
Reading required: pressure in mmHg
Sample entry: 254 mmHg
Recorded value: 102 mmHg
